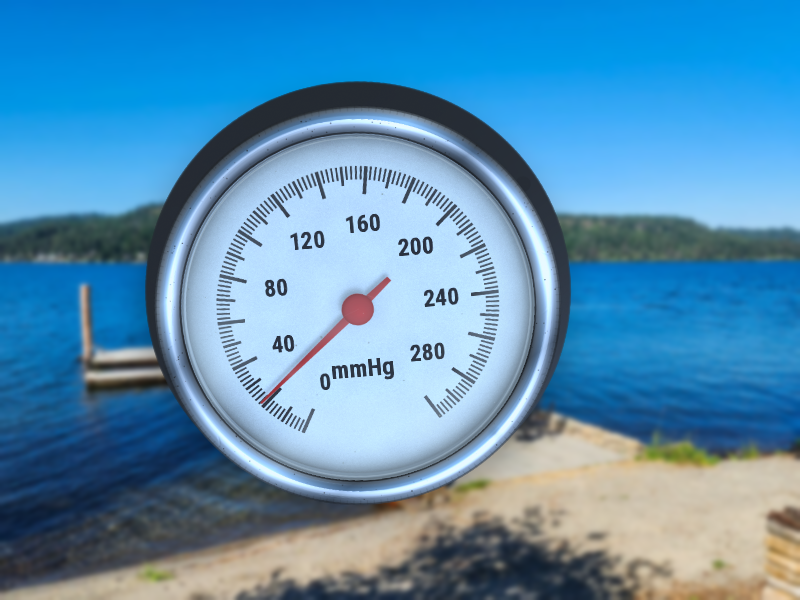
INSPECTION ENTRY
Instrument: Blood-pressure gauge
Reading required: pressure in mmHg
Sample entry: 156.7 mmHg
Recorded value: 22 mmHg
